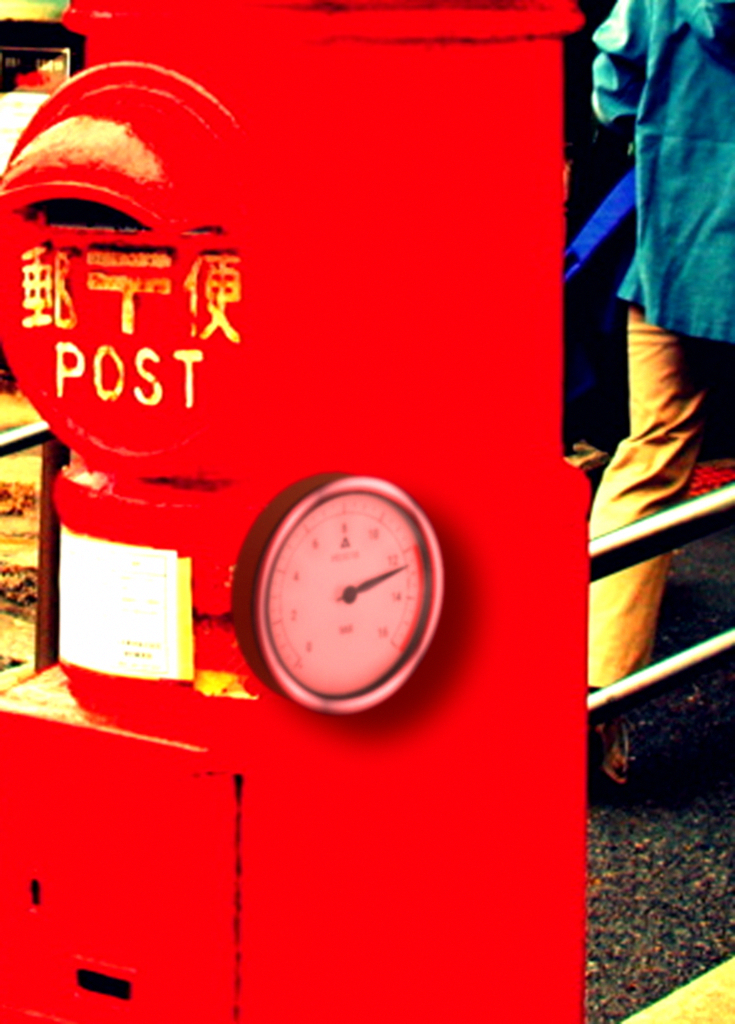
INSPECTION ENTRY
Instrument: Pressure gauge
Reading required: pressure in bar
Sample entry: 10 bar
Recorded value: 12.5 bar
